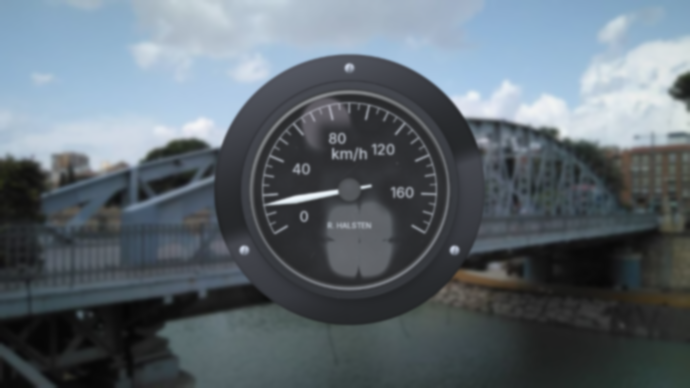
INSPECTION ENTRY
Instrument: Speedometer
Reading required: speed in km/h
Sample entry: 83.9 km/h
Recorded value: 15 km/h
